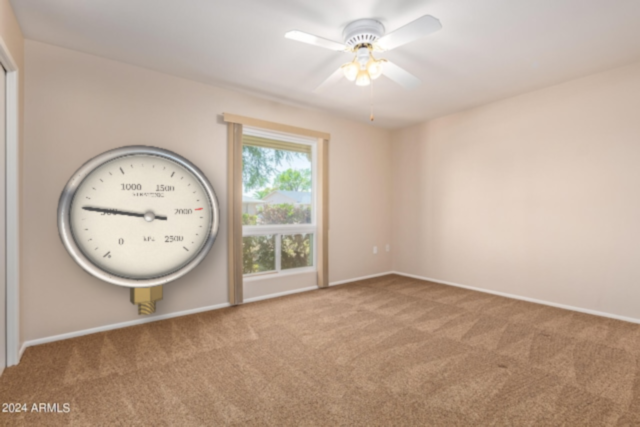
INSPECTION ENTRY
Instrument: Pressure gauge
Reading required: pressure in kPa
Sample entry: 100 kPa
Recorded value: 500 kPa
